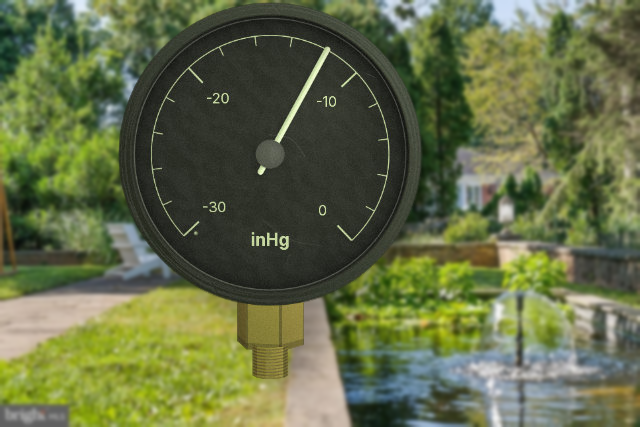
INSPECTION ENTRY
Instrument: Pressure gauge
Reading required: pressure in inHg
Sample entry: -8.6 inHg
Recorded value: -12 inHg
